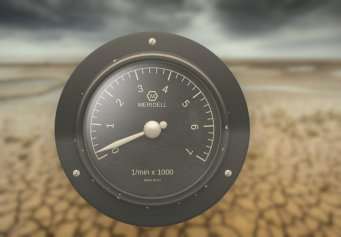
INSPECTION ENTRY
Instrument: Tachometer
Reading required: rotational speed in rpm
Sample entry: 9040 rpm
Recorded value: 200 rpm
